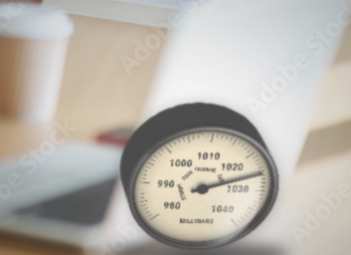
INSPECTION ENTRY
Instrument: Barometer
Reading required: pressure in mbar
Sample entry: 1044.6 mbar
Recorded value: 1025 mbar
